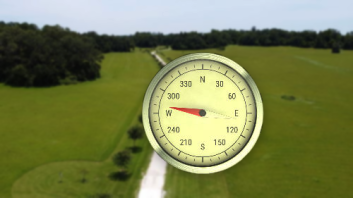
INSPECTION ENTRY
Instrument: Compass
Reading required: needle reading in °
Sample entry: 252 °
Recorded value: 280 °
